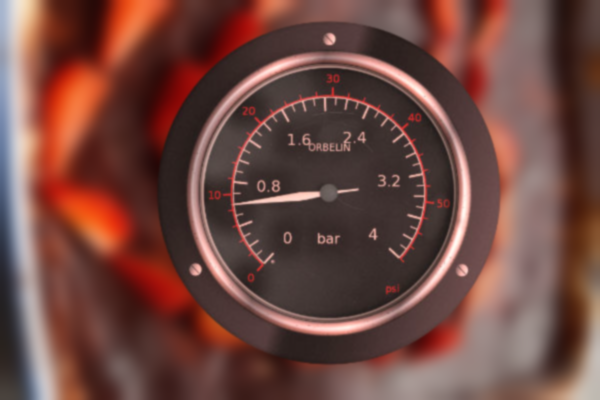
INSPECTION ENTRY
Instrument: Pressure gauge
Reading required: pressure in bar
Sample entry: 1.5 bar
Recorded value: 0.6 bar
